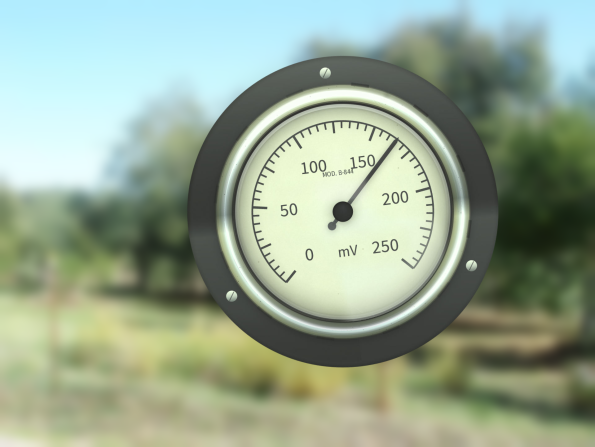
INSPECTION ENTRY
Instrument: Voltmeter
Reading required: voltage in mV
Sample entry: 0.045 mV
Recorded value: 165 mV
